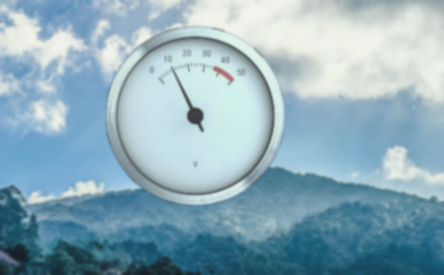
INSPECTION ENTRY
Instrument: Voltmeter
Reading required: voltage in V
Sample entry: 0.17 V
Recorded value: 10 V
